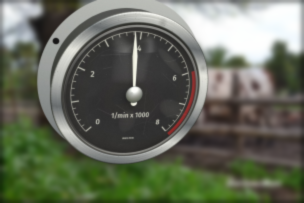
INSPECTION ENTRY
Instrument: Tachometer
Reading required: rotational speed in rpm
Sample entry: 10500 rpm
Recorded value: 3800 rpm
